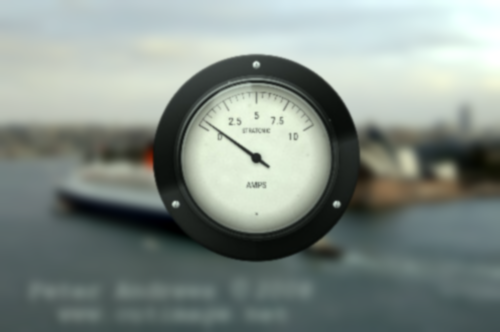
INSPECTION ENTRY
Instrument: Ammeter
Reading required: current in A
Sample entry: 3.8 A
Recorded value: 0.5 A
